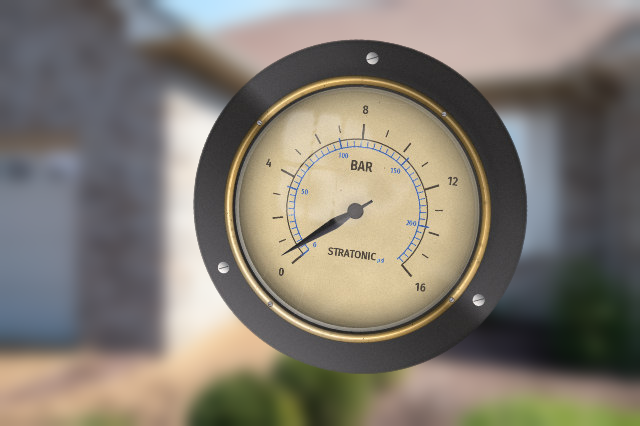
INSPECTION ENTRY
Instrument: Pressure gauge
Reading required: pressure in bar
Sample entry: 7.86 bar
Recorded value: 0.5 bar
